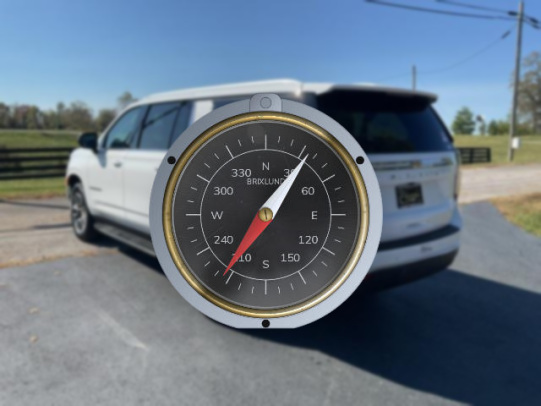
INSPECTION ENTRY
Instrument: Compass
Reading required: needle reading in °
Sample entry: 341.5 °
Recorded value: 215 °
